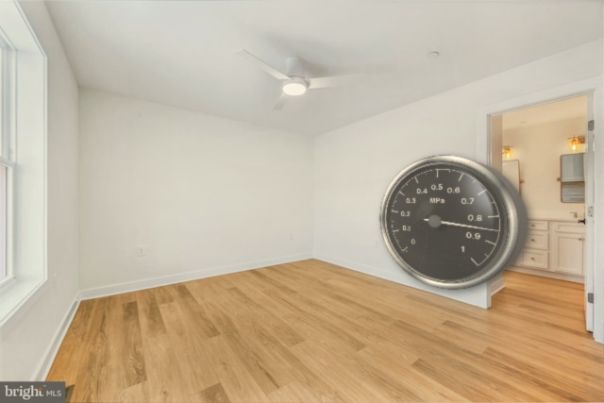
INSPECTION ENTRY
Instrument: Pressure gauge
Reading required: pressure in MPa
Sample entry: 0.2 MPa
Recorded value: 0.85 MPa
